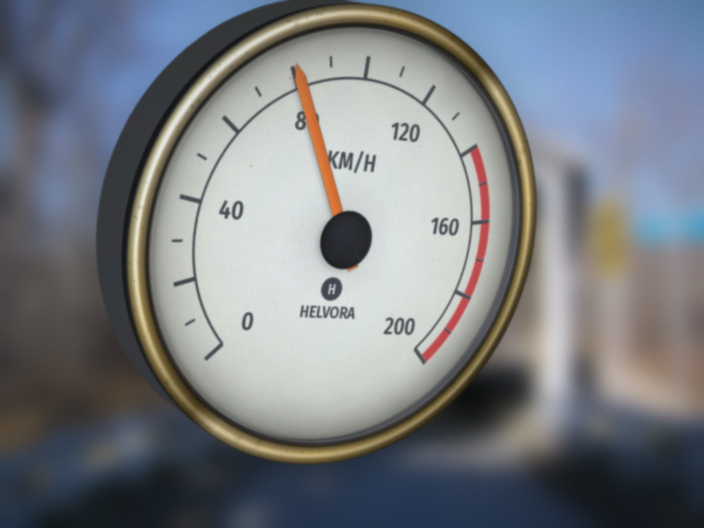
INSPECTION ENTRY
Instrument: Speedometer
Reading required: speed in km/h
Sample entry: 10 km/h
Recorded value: 80 km/h
